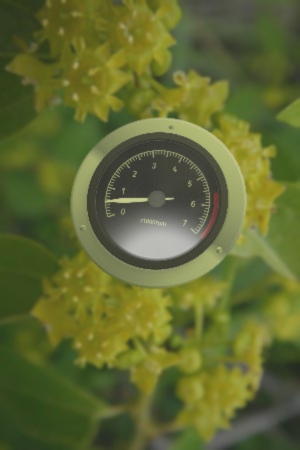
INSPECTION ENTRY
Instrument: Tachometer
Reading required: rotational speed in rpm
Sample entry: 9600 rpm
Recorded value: 500 rpm
